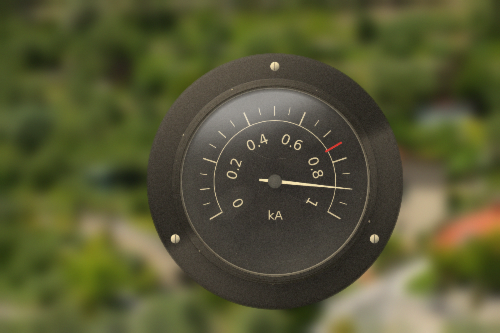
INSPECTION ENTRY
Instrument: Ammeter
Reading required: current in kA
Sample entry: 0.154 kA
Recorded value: 0.9 kA
